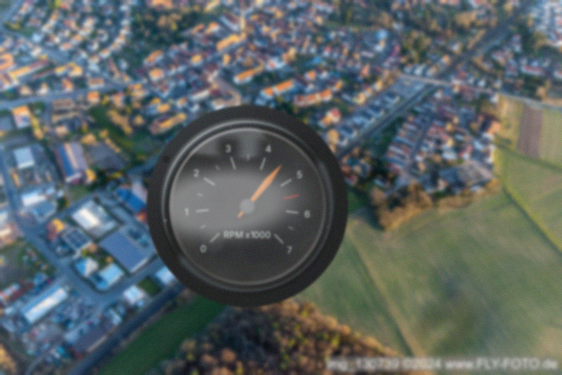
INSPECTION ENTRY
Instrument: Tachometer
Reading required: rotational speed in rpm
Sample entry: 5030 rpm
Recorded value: 4500 rpm
